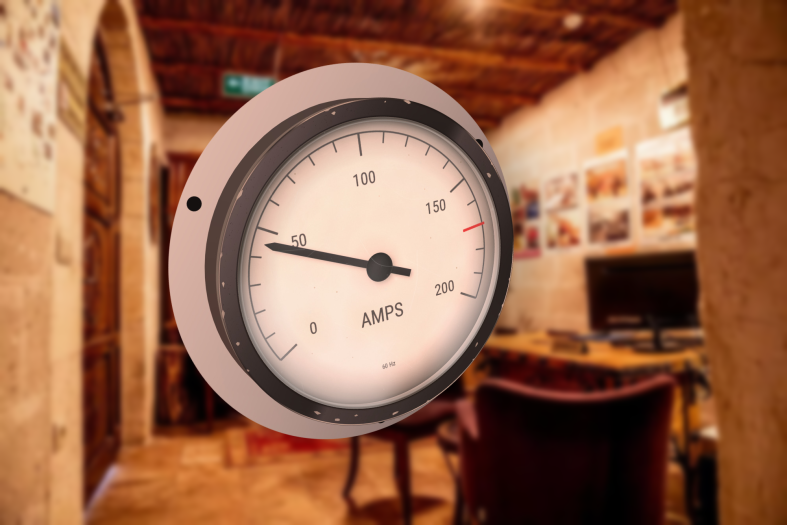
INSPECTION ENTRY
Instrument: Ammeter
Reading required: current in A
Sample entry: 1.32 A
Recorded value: 45 A
